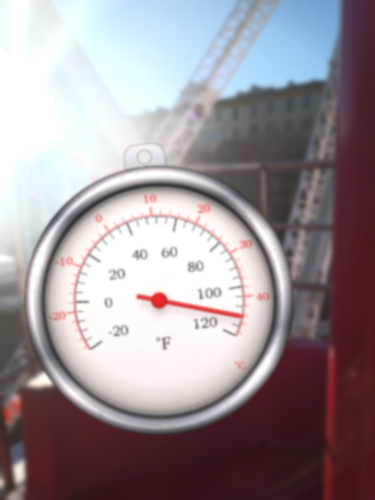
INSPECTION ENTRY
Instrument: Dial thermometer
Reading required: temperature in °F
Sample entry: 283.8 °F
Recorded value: 112 °F
